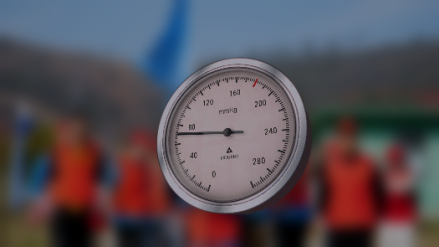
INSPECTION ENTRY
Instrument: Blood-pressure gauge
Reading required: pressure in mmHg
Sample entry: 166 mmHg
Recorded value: 70 mmHg
